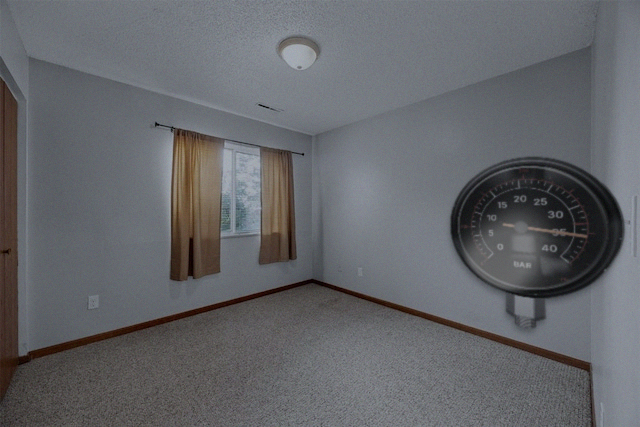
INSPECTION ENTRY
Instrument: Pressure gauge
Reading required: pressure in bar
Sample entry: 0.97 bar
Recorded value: 35 bar
